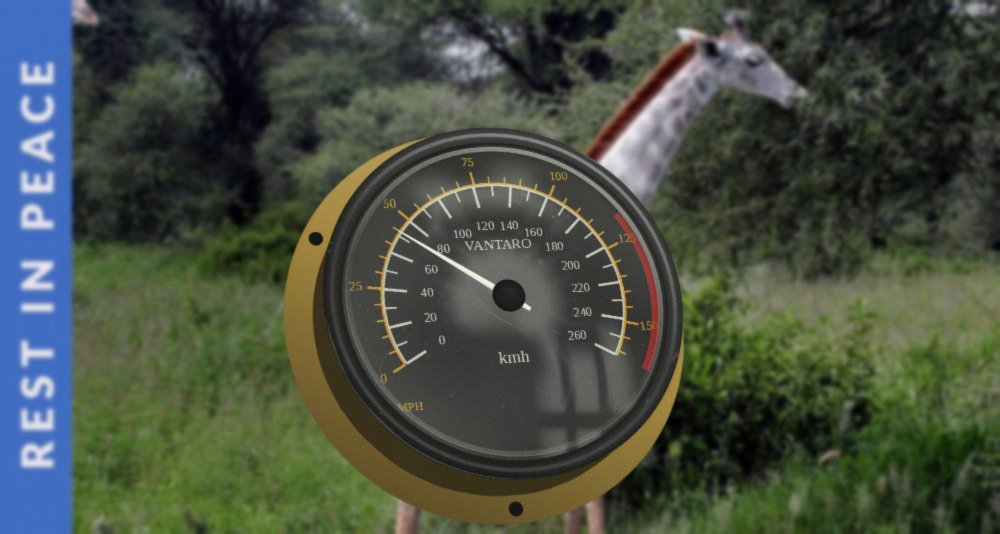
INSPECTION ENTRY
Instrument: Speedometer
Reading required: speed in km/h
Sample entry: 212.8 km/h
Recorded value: 70 km/h
